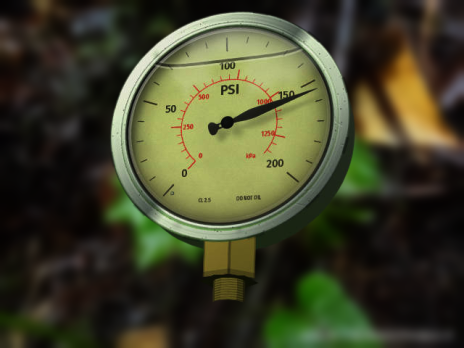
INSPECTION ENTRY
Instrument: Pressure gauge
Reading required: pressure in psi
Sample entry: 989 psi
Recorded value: 155 psi
